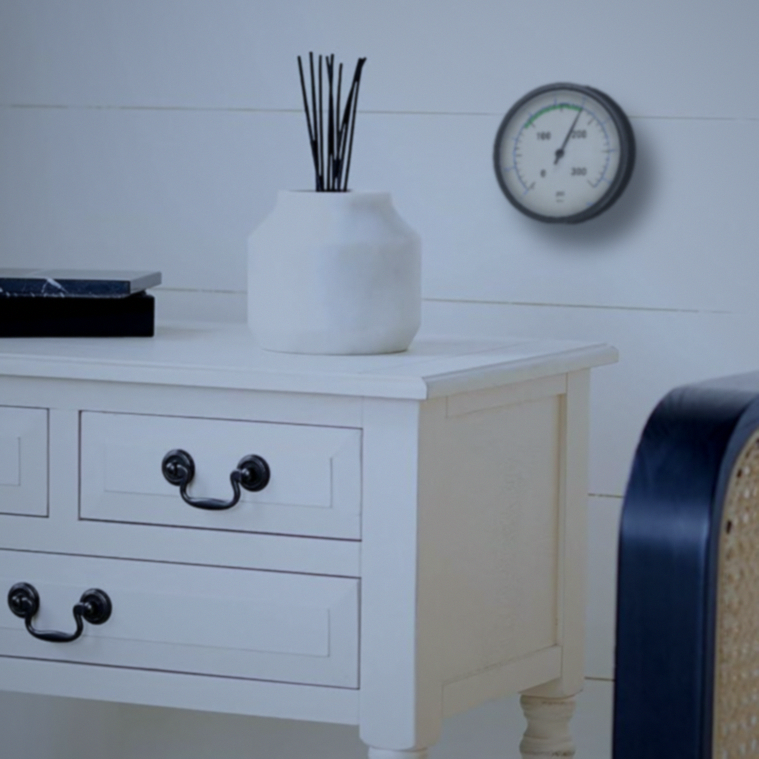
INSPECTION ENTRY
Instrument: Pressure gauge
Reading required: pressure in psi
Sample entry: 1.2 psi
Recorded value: 180 psi
